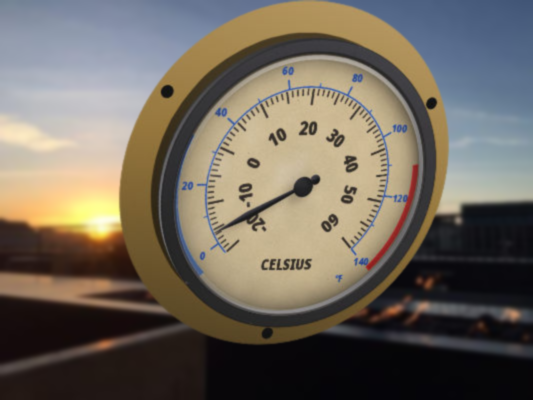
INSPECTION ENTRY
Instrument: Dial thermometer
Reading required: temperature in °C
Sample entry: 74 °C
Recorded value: -15 °C
